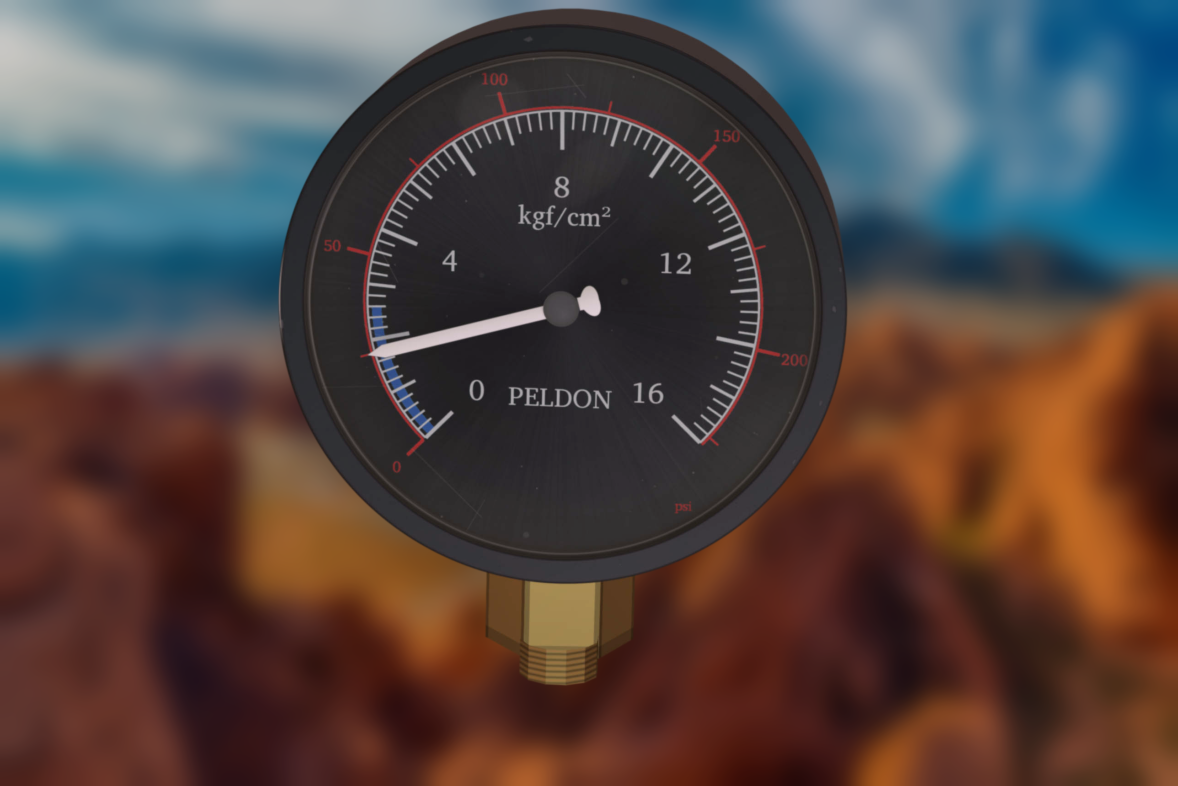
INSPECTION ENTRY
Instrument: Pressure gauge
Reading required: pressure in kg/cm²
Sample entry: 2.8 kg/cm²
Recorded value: 1.8 kg/cm²
